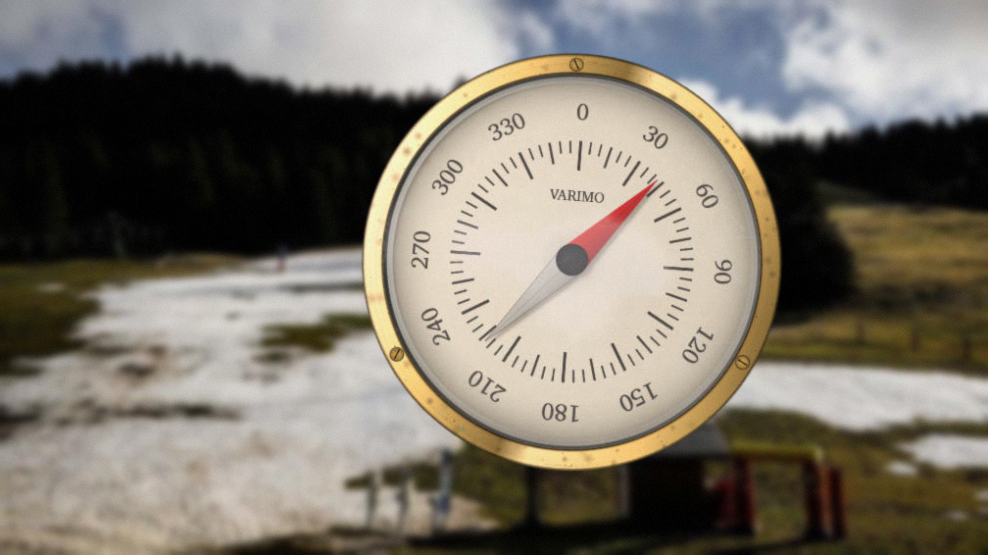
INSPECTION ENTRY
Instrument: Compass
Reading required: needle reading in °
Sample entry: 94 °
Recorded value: 42.5 °
